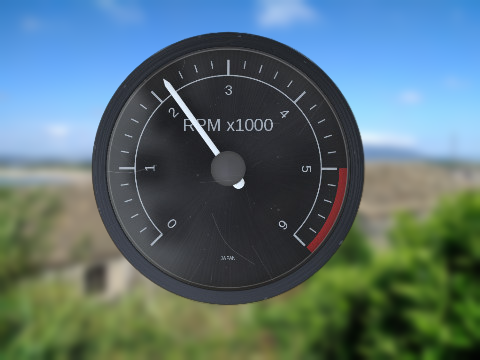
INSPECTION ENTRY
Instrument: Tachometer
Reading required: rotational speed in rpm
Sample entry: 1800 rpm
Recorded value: 2200 rpm
